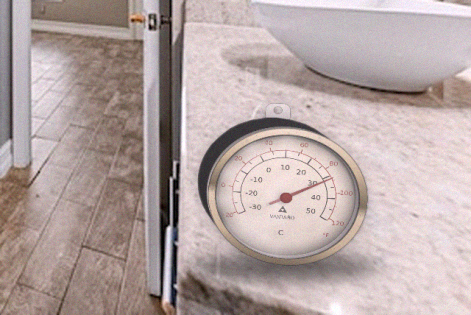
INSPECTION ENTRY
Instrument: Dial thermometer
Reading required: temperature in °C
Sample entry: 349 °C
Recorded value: 30 °C
